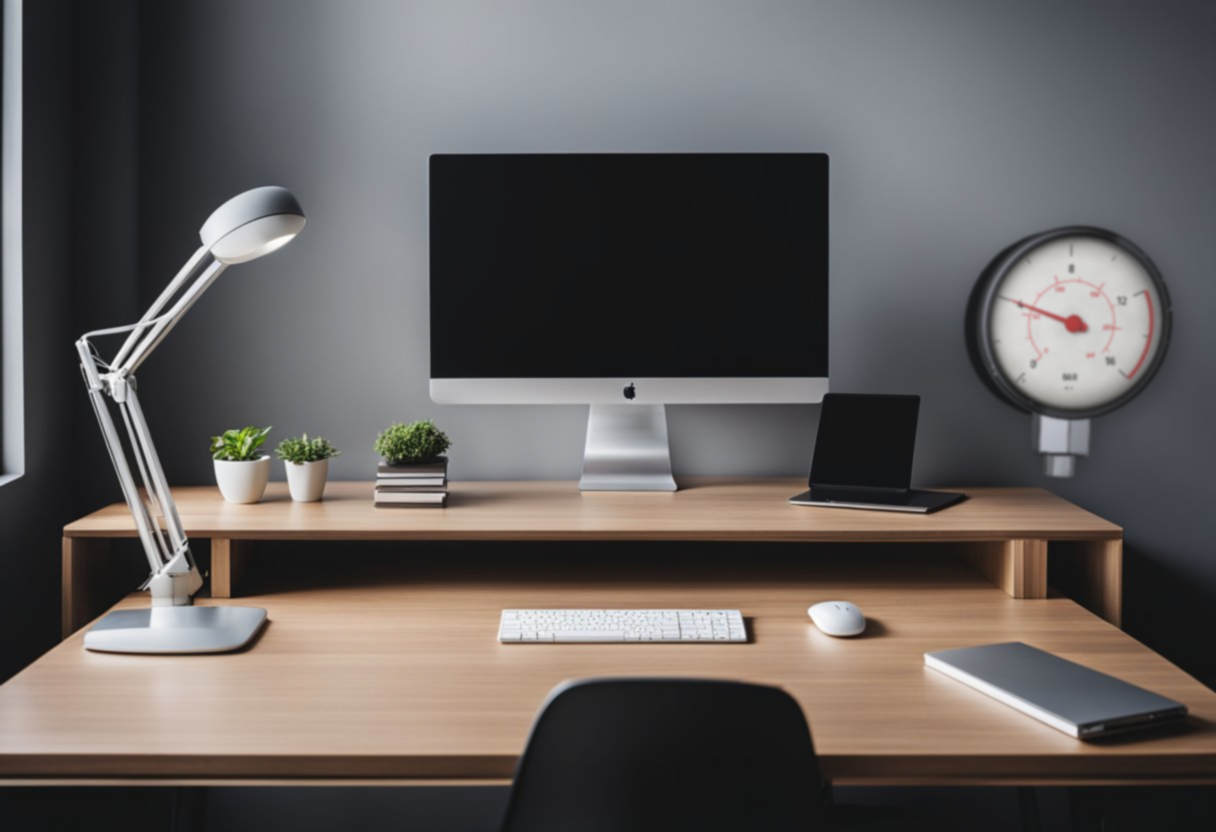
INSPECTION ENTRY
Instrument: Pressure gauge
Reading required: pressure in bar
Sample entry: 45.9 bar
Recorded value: 4 bar
